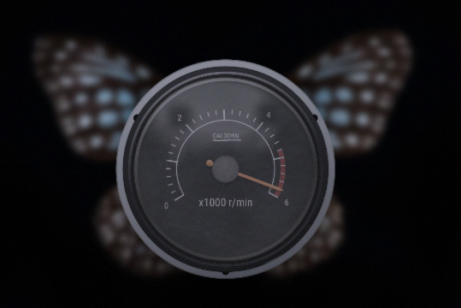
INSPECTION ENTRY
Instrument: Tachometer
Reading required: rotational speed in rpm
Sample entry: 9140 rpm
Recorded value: 5800 rpm
